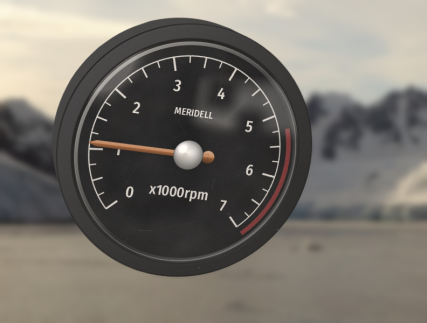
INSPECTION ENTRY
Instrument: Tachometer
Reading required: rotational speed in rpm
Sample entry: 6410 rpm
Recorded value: 1125 rpm
